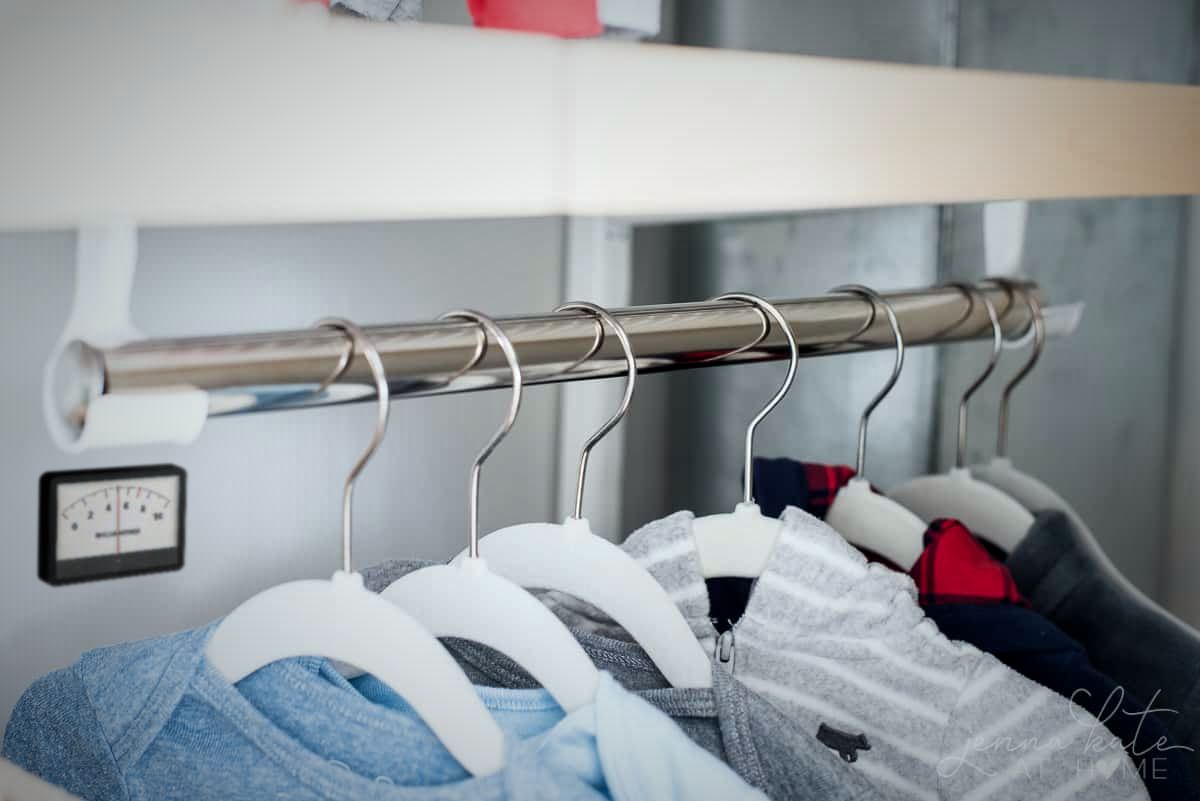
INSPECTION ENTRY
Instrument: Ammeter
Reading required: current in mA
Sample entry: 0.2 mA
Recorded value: 5 mA
